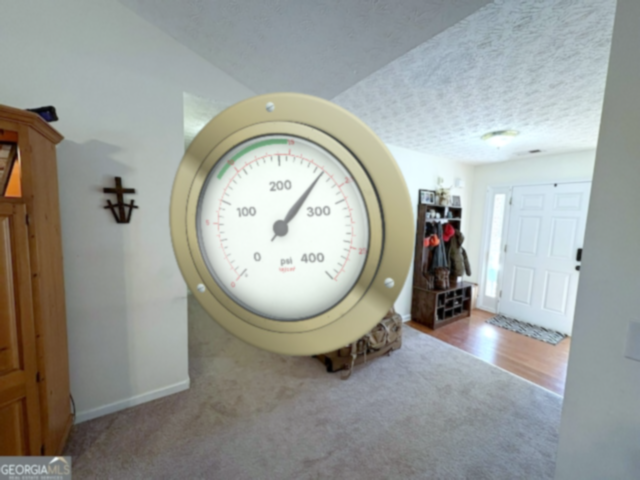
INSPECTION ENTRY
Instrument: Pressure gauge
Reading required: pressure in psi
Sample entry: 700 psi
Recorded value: 260 psi
